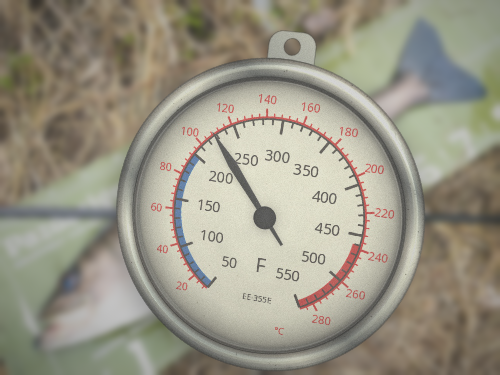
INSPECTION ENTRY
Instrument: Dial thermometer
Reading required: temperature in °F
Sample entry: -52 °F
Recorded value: 230 °F
